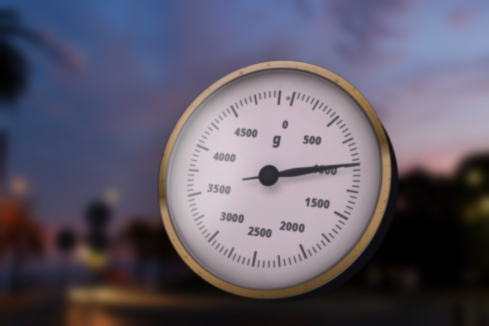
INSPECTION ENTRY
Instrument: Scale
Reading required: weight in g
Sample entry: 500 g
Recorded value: 1000 g
